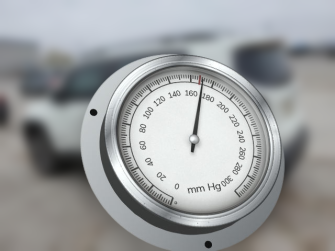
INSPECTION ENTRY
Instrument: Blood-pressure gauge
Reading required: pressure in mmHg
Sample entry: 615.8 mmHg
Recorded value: 170 mmHg
